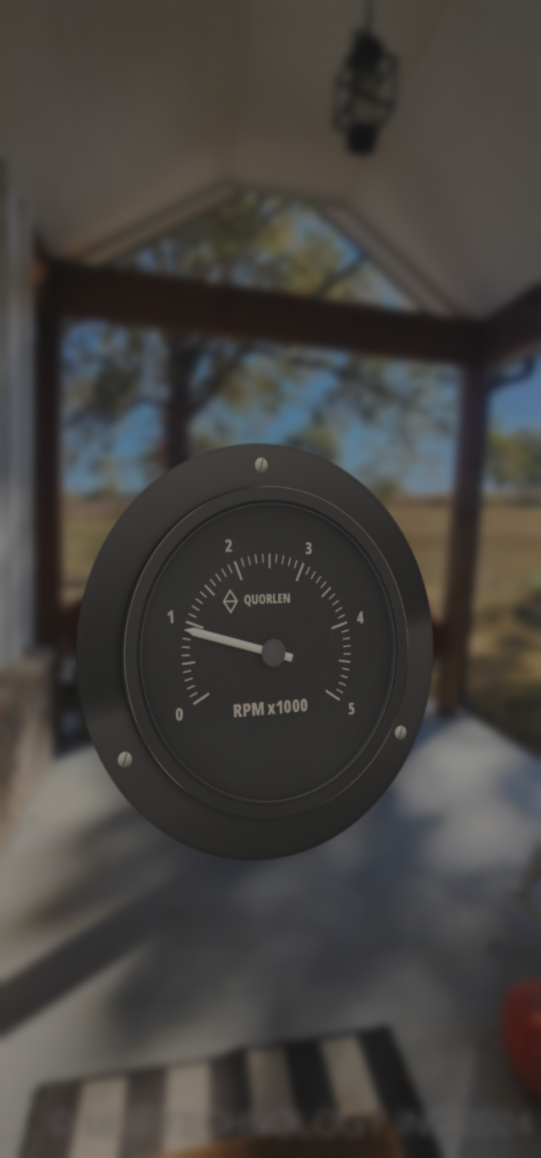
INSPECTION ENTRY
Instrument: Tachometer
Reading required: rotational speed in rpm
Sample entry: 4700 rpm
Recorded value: 900 rpm
